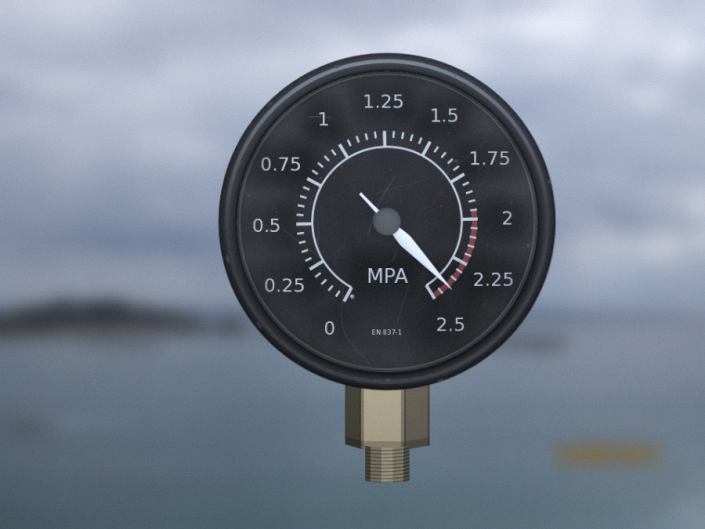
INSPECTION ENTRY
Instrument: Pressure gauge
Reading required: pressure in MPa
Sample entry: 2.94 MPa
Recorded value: 2.4 MPa
